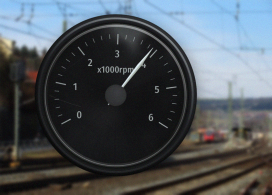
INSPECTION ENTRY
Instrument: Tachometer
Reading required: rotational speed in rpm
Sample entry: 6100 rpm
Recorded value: 3900 rpm
